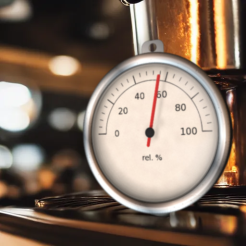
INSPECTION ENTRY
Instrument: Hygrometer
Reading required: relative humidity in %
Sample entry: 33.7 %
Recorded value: 56 %
